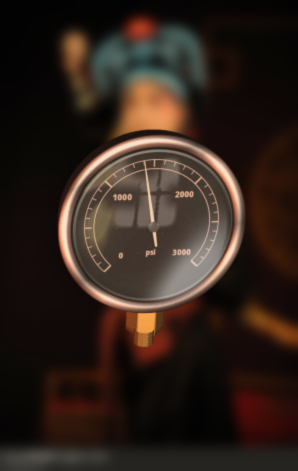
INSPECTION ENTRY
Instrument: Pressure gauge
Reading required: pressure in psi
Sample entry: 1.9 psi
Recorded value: 1400 psi
